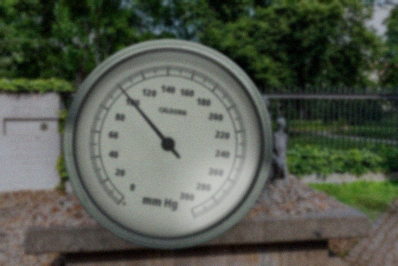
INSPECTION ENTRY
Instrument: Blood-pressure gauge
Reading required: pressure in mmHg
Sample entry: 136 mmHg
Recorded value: 100 mmHg
